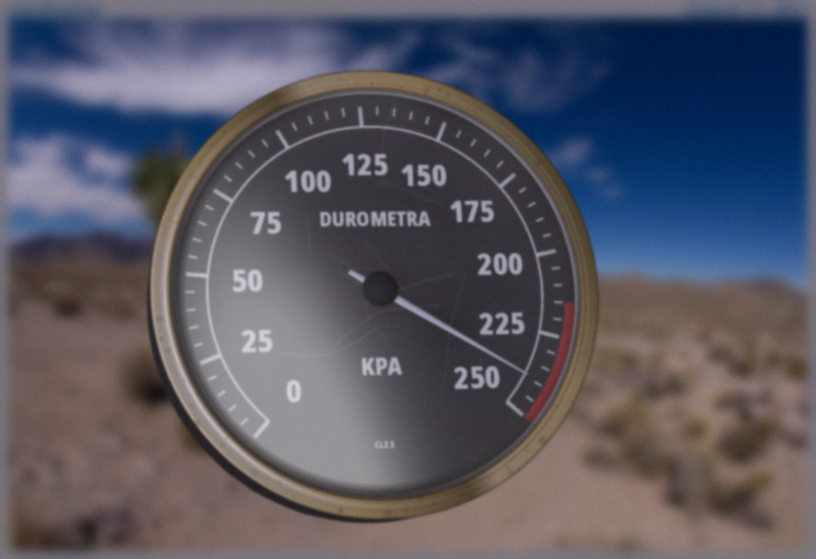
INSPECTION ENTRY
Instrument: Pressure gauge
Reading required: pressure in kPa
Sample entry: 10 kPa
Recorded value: 240 kPa
